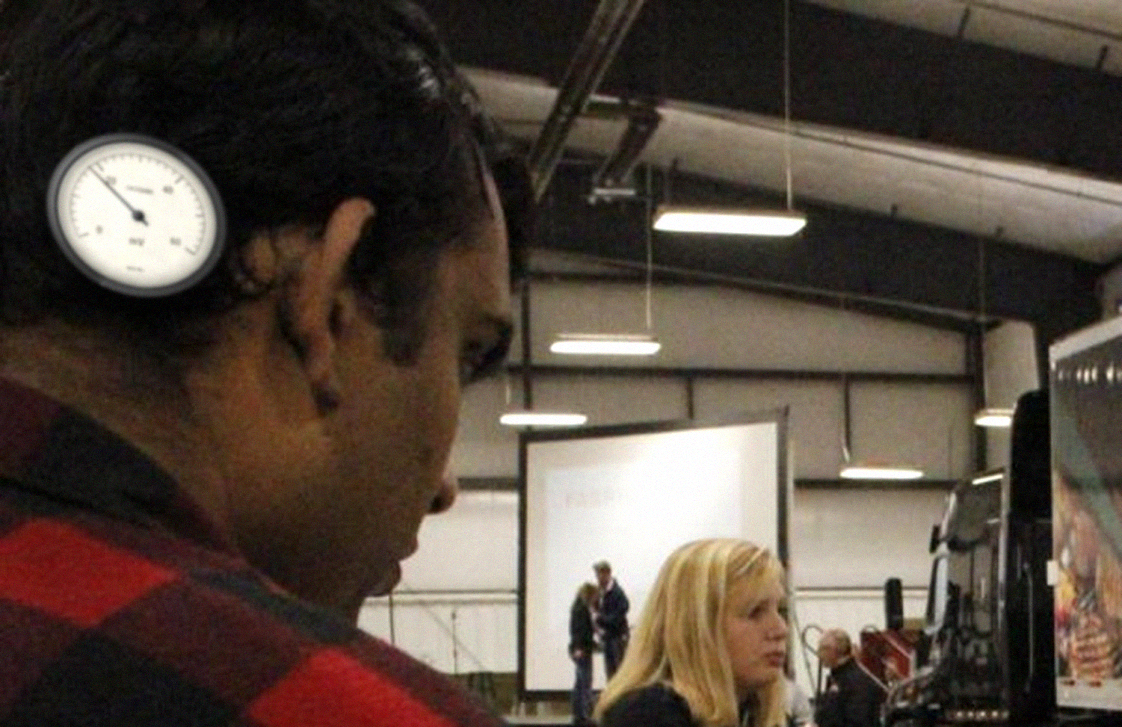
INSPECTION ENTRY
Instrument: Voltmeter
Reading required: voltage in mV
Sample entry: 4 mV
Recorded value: 18 mV
